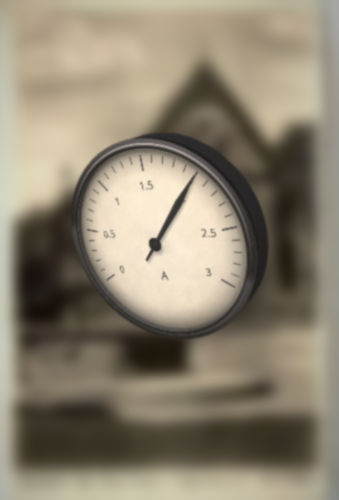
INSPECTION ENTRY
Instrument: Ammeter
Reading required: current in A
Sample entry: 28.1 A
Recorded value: 2 A
